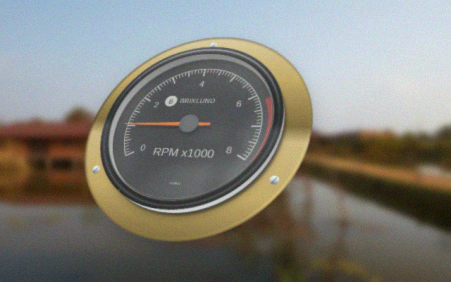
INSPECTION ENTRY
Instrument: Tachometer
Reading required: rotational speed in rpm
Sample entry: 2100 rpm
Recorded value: 1000 rpm
